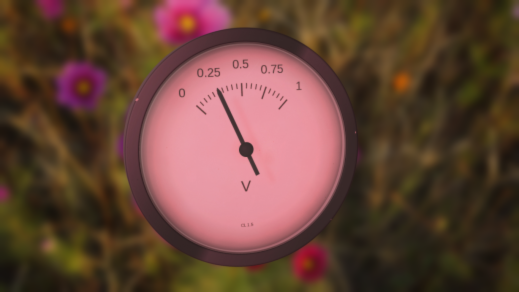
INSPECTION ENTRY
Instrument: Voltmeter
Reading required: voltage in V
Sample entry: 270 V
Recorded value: 0.25 V
